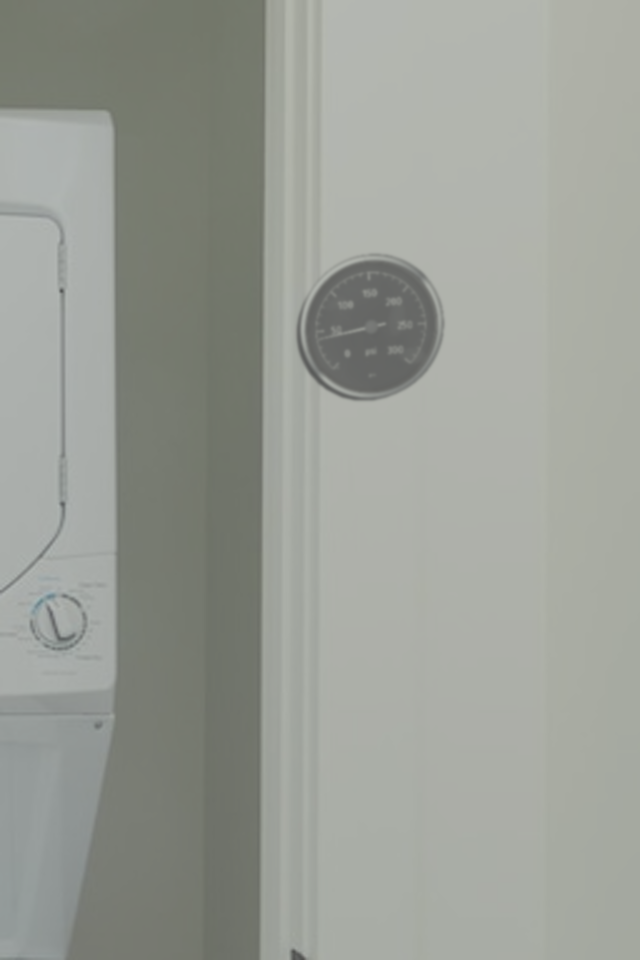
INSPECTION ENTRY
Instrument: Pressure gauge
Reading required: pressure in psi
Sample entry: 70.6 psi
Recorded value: 40 psi
